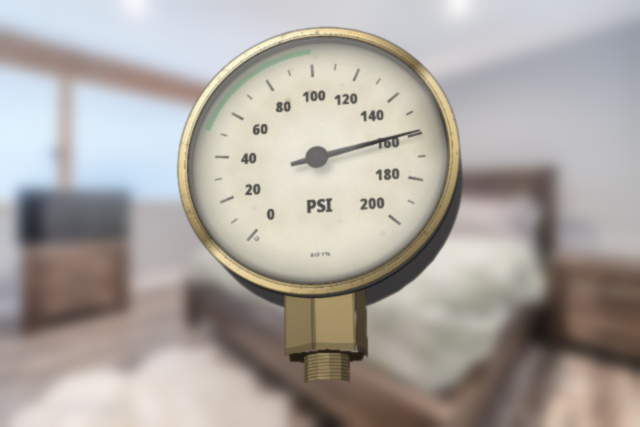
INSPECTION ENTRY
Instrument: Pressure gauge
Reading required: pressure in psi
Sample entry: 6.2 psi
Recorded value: 160 psi
